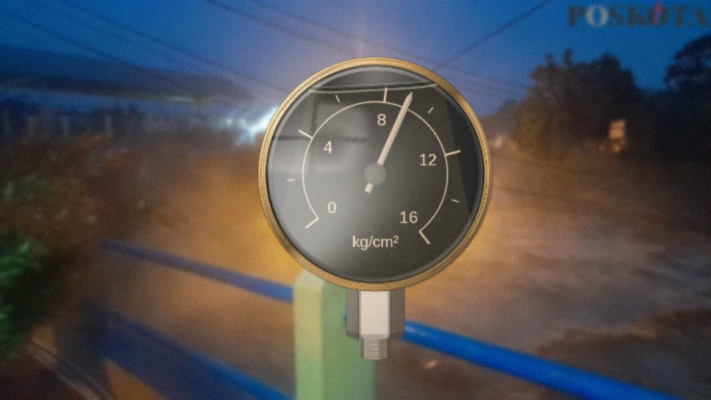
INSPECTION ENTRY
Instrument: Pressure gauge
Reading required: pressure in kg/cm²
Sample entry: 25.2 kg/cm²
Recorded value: 9 kg/cm²
